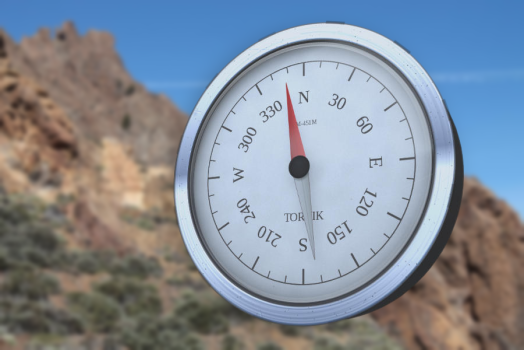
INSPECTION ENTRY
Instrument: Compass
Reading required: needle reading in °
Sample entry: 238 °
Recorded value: 350 °
